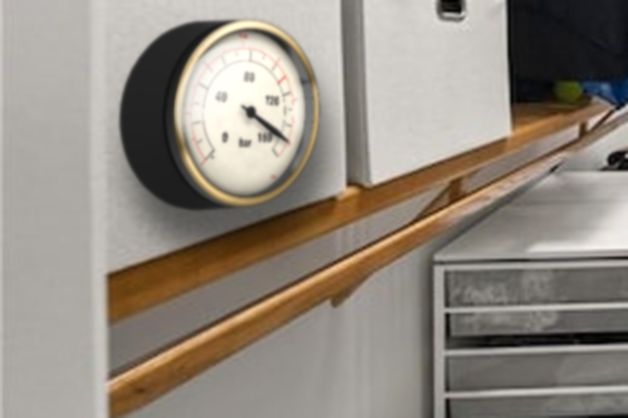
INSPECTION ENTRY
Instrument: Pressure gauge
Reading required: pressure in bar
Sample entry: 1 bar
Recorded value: 150 bar
